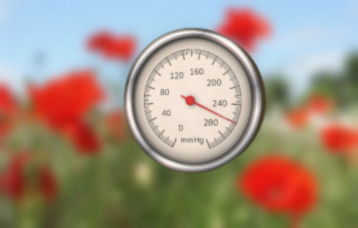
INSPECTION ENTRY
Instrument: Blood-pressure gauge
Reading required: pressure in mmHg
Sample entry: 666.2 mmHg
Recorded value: 260 mmHg
